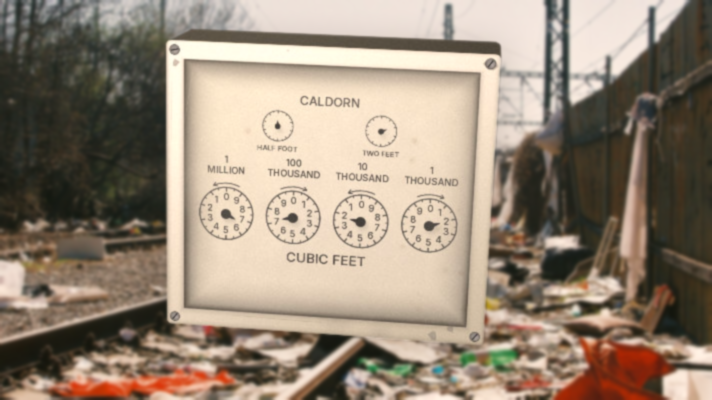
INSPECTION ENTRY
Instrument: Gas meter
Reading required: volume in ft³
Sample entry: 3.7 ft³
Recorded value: 672200 ft³
